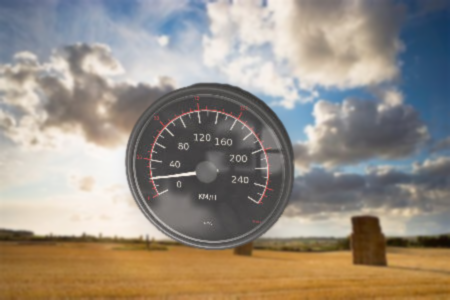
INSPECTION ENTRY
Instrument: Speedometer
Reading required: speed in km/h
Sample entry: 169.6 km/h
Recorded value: 20 km/h
